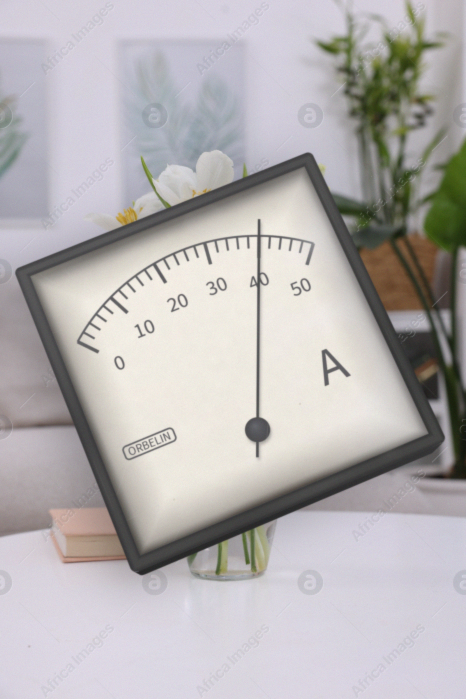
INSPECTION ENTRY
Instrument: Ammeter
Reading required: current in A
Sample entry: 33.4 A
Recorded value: 40 A
